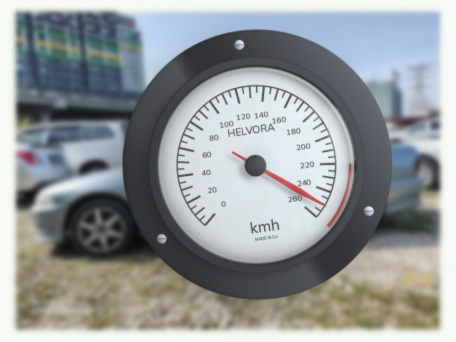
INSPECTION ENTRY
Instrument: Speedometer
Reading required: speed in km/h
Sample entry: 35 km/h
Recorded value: 250 km/h
